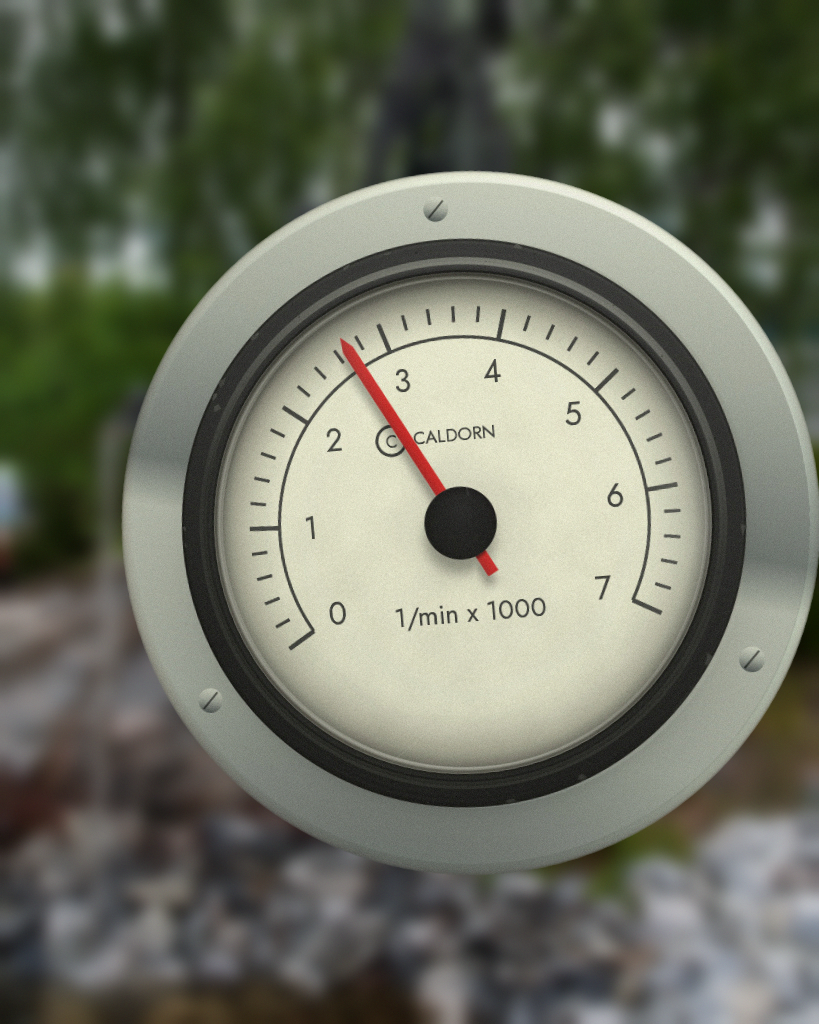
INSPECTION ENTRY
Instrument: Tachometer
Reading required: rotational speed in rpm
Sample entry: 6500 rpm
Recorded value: 2700 rpm
